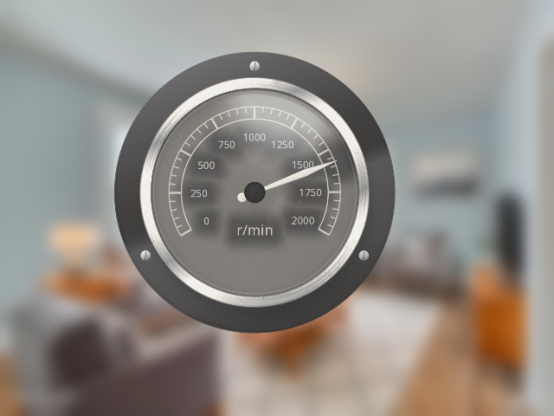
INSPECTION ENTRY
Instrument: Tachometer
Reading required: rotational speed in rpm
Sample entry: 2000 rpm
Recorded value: 1575 rpm
